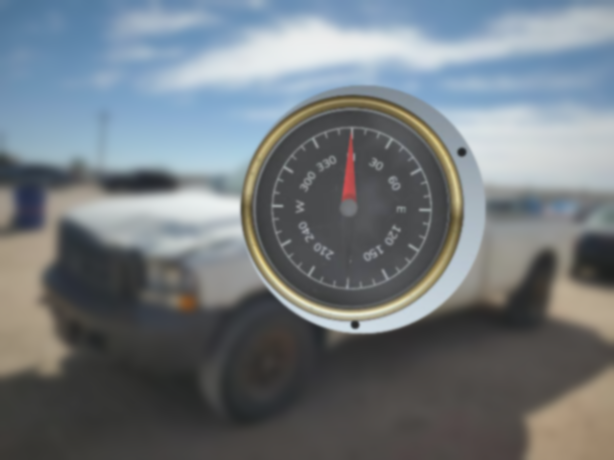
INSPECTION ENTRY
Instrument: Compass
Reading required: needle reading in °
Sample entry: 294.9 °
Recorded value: 0 °
